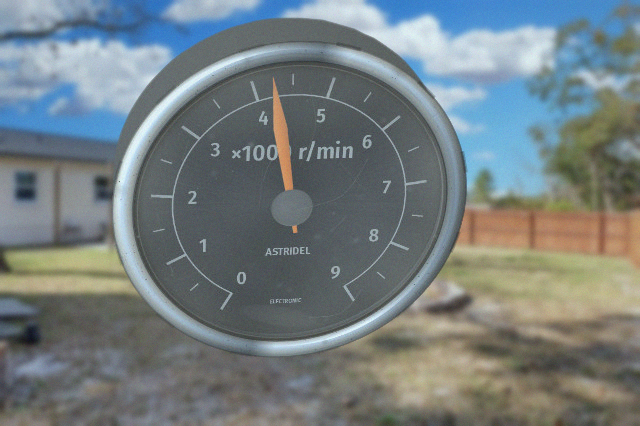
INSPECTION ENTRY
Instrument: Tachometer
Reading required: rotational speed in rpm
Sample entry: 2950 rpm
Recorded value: 4250 rpm
